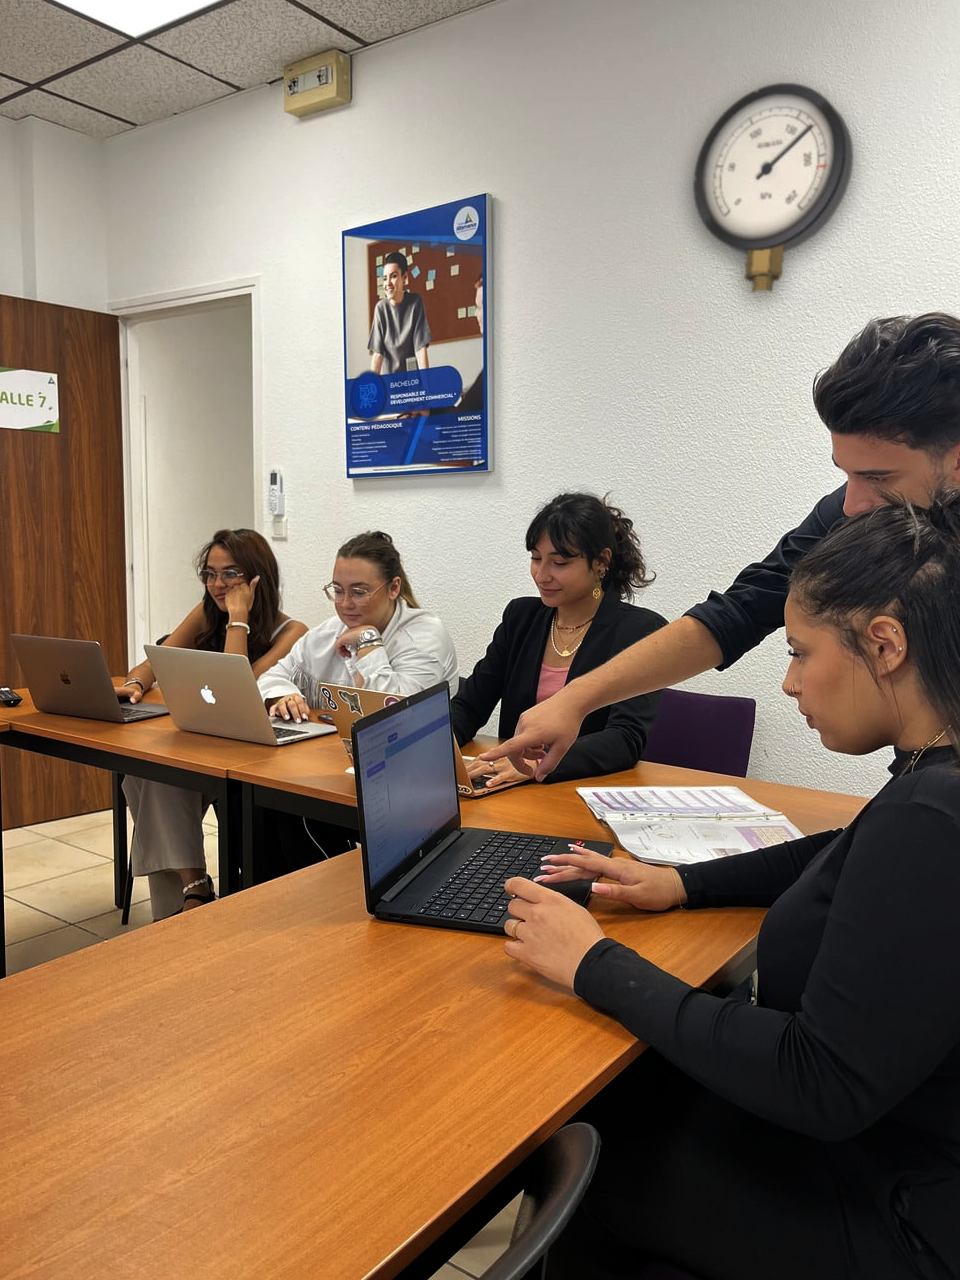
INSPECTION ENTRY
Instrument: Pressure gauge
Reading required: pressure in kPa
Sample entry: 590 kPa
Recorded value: 170 kPa
